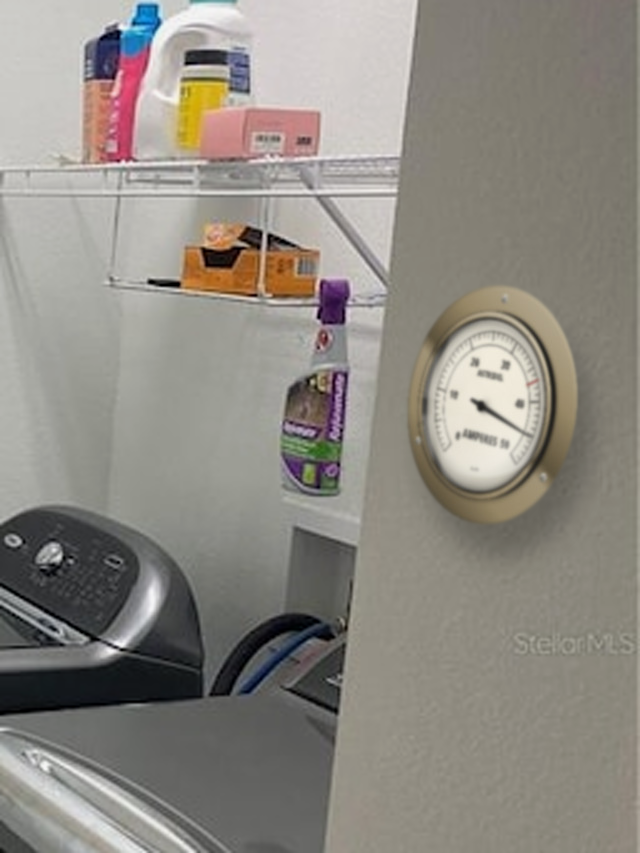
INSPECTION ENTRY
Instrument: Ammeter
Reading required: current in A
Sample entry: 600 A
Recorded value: 45 A
